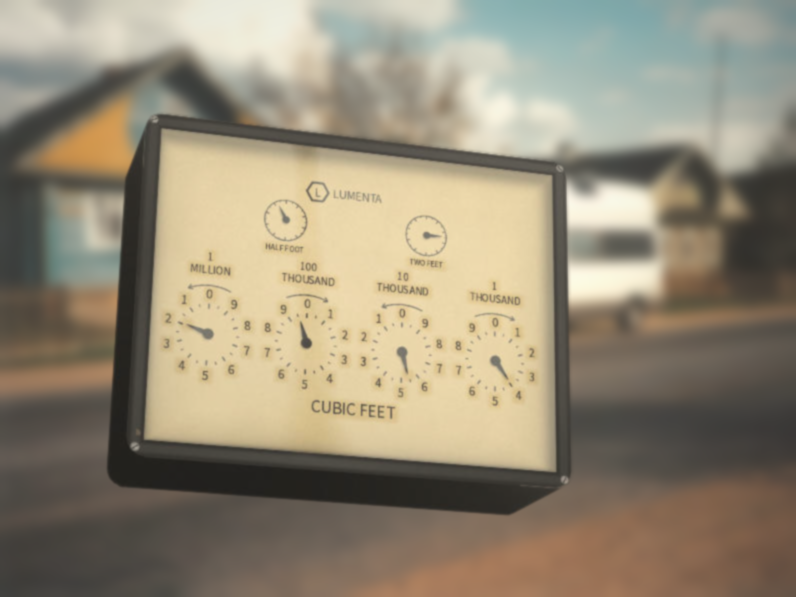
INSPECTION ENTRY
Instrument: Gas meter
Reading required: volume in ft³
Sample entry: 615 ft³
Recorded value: 195400 ft³
